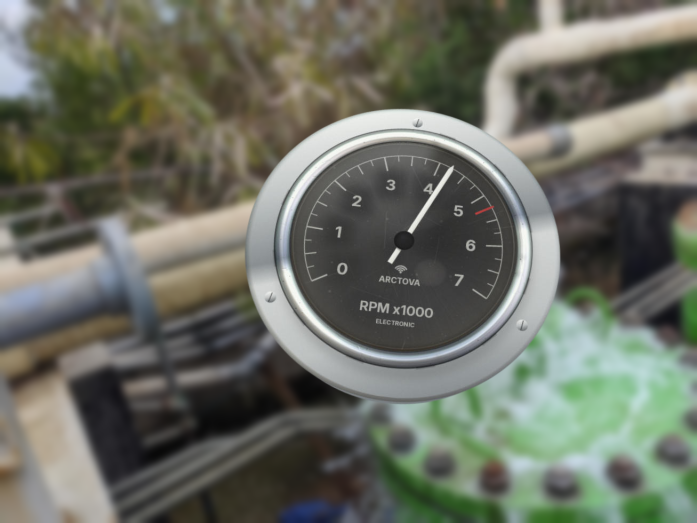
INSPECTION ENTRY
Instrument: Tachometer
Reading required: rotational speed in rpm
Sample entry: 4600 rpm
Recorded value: 4250 rpm
